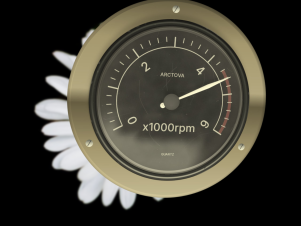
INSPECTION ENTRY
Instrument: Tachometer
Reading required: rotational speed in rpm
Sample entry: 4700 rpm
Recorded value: 4600 rpm
